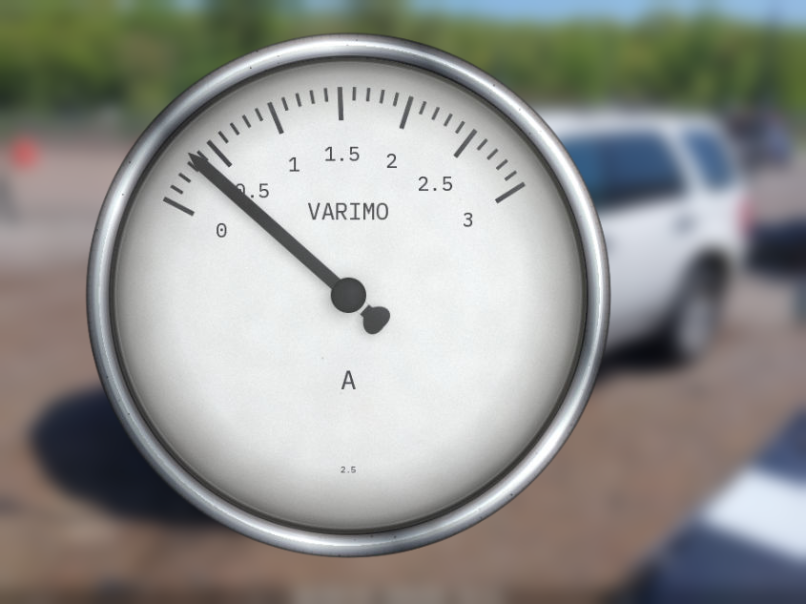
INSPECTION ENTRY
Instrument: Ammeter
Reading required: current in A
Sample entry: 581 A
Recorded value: 0.35 A
